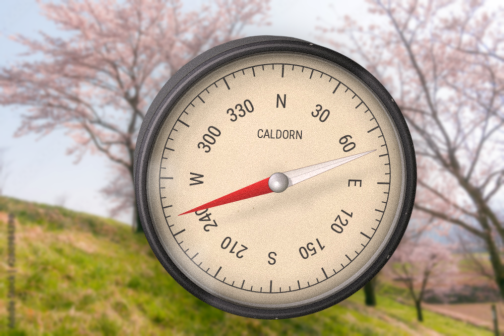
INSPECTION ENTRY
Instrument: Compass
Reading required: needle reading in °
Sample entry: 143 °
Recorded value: 250 °
